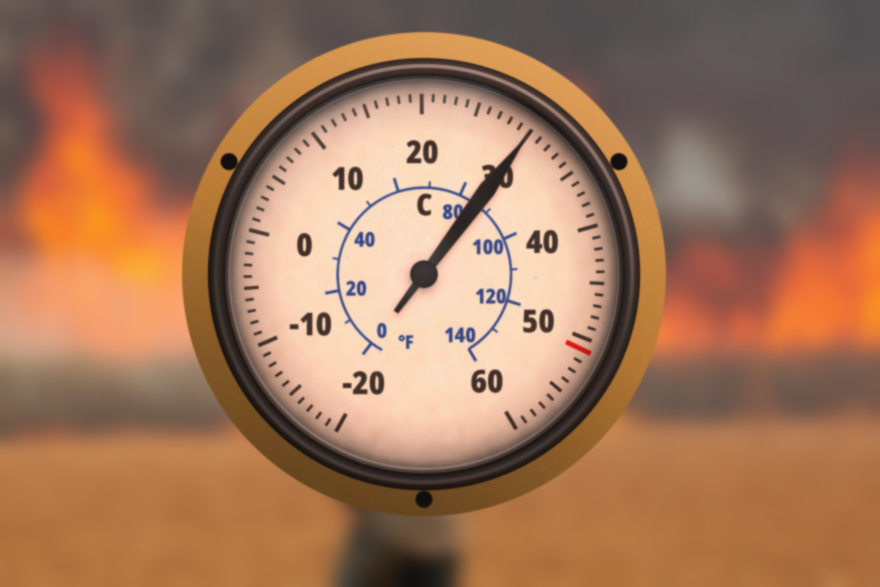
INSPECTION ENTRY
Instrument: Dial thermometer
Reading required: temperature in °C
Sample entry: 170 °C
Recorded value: 30 °C
